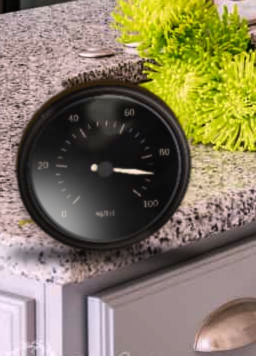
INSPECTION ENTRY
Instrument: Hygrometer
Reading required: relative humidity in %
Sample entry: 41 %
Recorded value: 88 %
